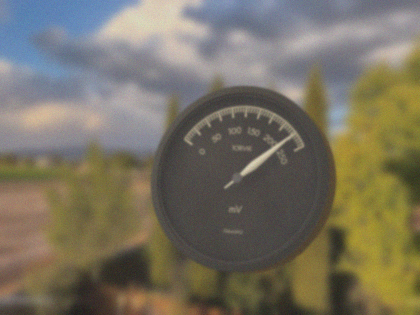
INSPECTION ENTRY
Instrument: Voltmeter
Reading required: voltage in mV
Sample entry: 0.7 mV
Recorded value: 225 mV
